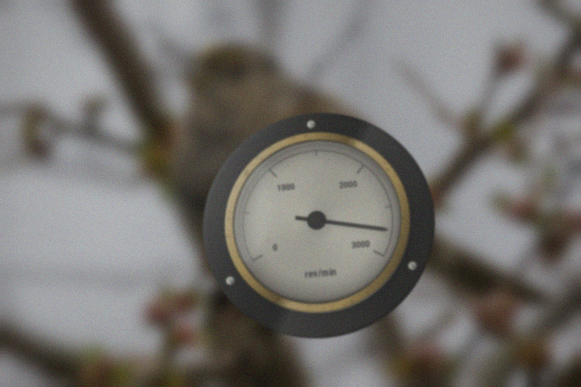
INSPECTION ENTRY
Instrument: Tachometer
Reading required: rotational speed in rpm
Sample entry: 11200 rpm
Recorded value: 2750 rpm
